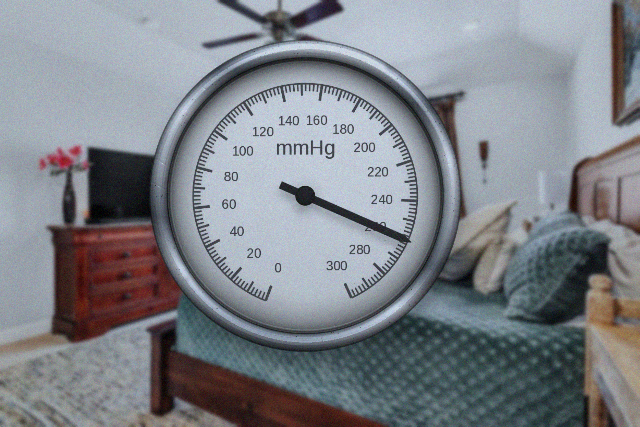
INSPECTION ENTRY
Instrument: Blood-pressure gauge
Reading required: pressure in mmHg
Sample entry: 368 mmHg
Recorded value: 260 mmHg
